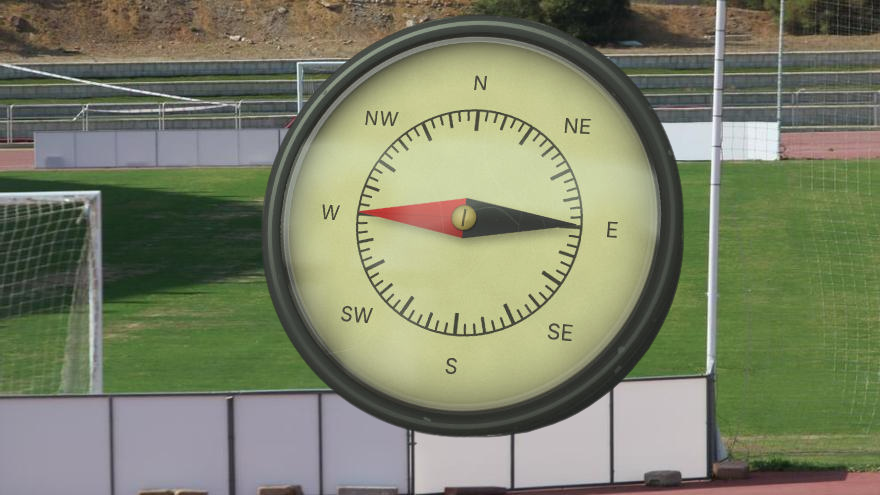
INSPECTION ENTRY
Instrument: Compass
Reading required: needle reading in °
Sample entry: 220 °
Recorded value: 270 °
